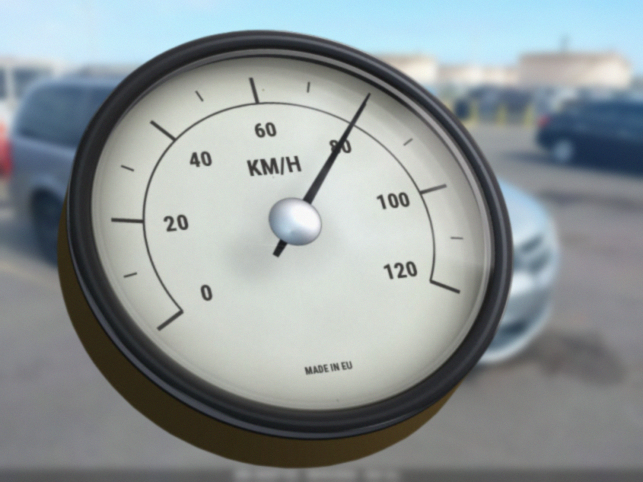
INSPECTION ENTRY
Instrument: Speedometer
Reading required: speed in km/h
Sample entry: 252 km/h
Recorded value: 80 km/h
